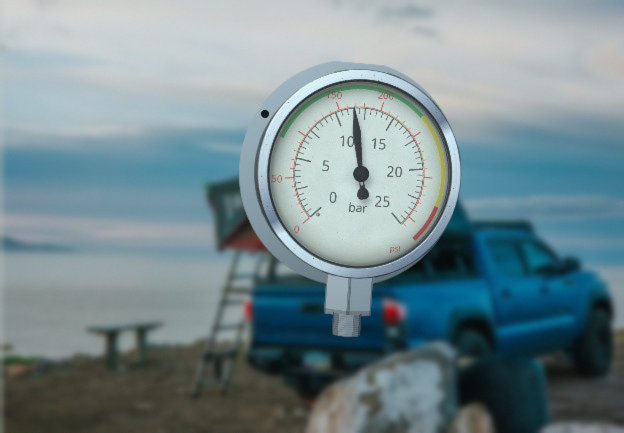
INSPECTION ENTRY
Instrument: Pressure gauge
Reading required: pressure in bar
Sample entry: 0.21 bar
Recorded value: 11.5 bar
